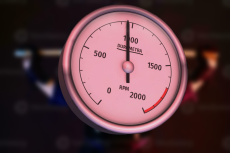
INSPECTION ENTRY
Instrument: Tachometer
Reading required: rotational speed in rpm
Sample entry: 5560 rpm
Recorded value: 950 rpm
